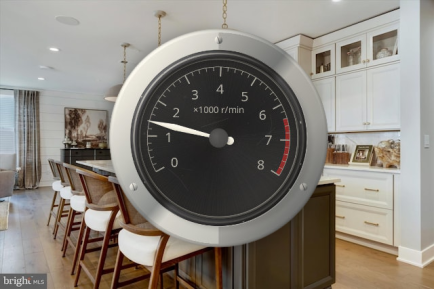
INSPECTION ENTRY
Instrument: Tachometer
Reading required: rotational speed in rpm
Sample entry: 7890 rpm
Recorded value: 1400 rpm
